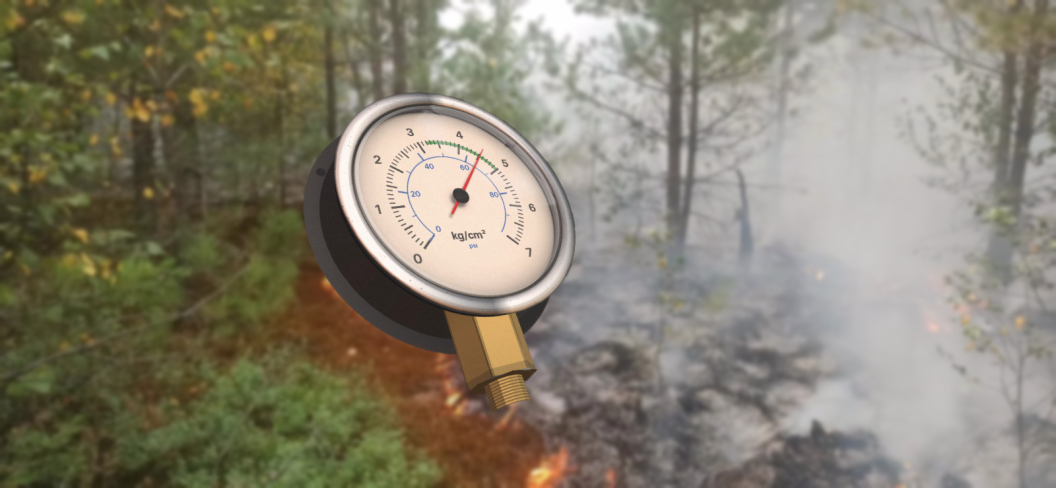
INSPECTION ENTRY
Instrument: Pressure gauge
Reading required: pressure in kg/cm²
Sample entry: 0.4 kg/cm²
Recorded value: 4.5 kg/cm²
